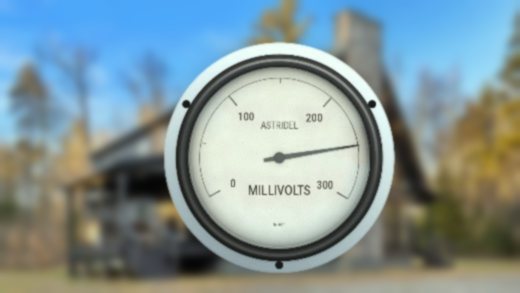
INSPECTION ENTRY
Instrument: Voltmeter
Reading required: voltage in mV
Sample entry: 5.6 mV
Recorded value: 250 mV
